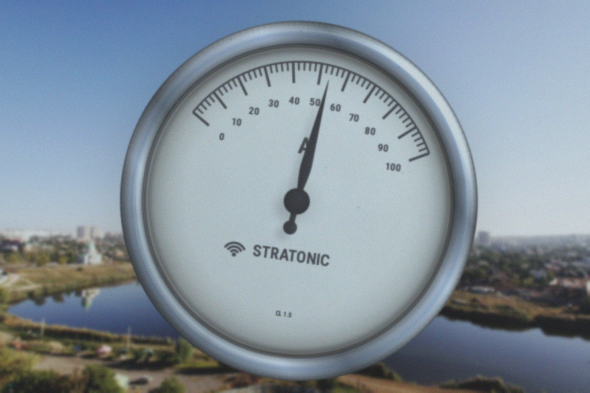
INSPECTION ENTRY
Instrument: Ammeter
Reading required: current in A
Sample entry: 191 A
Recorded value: 54 A
